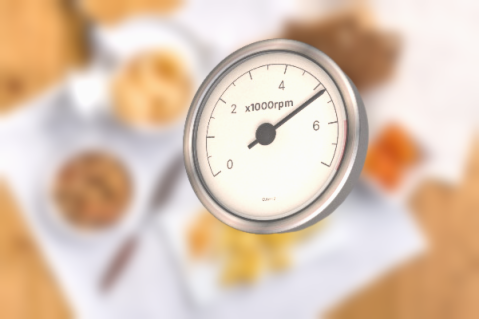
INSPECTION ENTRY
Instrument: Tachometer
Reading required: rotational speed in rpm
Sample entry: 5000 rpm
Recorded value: 5250 rpm
